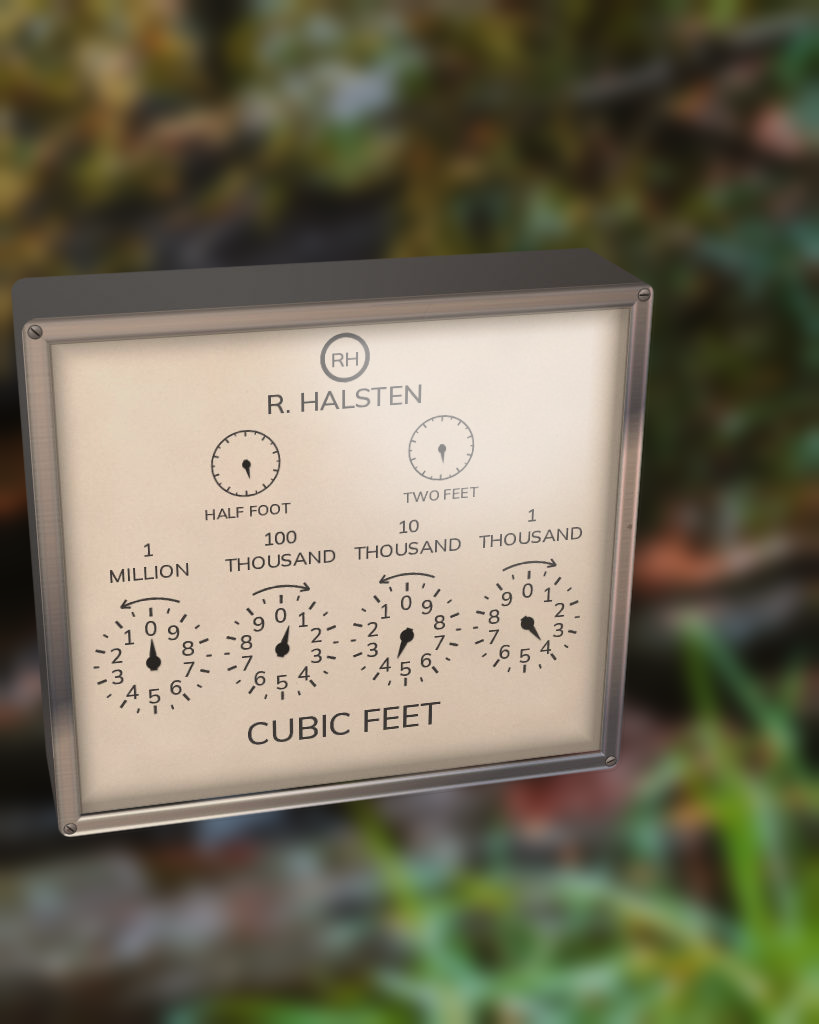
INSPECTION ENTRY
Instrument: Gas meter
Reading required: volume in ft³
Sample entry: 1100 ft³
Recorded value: 4400 ft³
